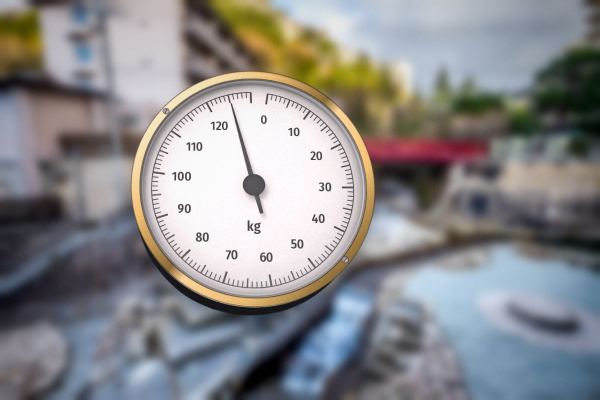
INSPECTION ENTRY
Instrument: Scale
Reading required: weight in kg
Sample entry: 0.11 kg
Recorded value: 125 kg
